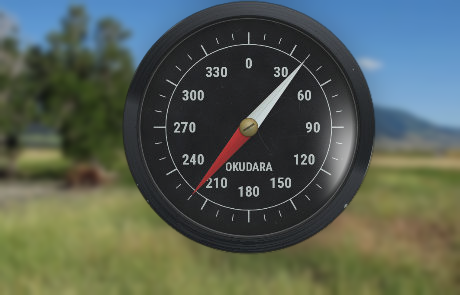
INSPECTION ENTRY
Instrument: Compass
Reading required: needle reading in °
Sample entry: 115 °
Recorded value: 220 °
